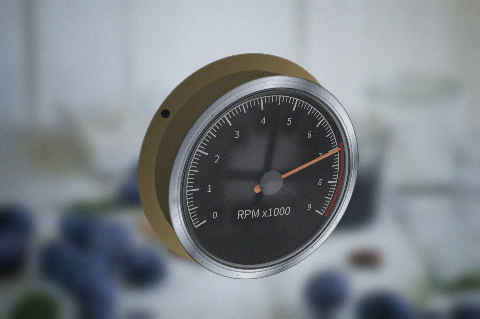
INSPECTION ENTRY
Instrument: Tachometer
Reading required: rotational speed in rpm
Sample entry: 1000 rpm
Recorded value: 7000 rpm
